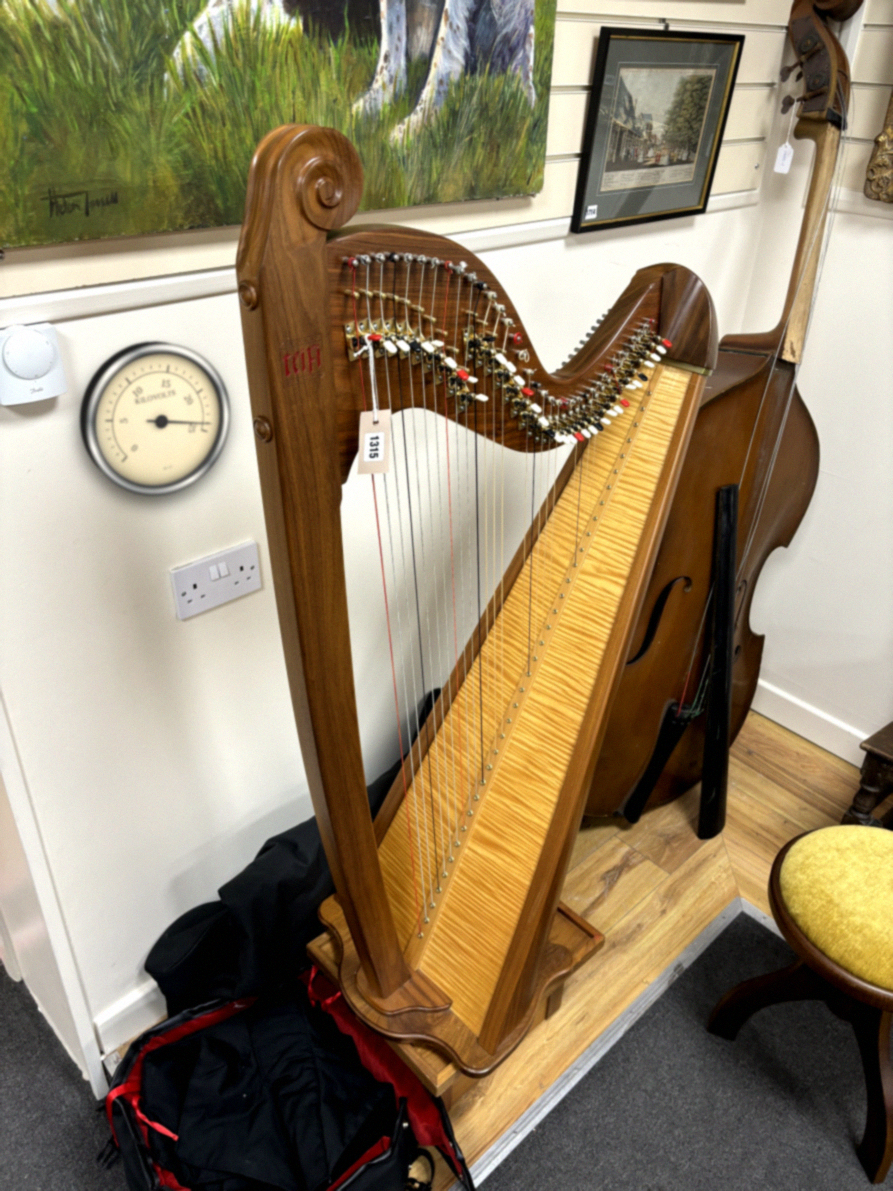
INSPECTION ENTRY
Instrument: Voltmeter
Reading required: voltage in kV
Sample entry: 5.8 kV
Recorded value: 24 kV
